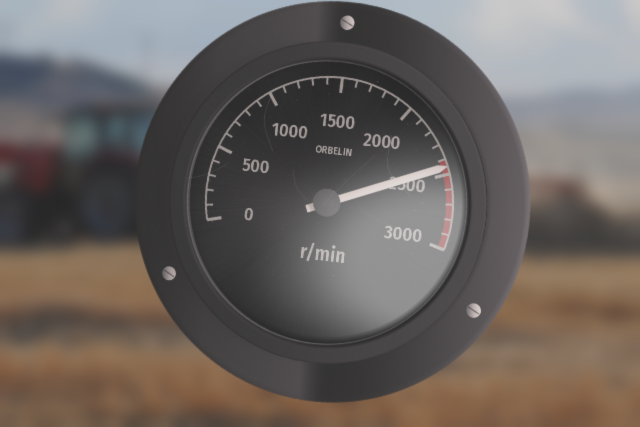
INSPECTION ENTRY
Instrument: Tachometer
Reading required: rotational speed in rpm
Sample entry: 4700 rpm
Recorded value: 2450 rpm
